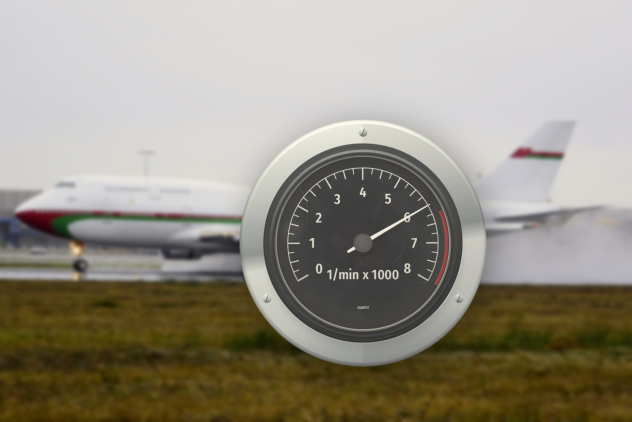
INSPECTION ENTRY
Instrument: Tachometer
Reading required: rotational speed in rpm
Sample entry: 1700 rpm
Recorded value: 6000 rpm
